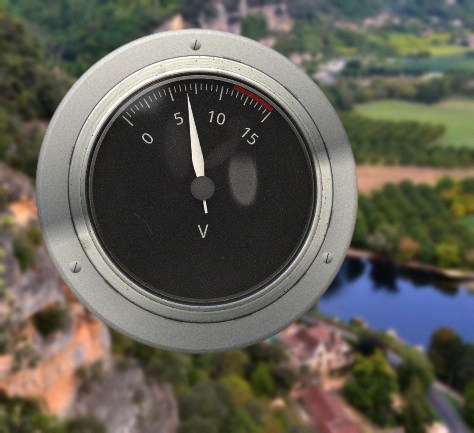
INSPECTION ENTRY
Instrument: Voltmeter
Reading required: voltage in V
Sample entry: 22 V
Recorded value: 6.5 V
